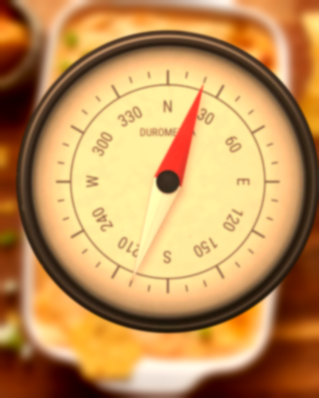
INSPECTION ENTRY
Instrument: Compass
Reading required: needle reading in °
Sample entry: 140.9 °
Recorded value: 20 °
